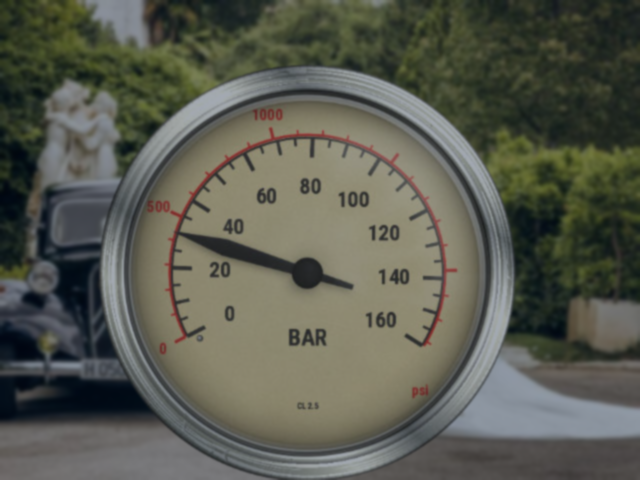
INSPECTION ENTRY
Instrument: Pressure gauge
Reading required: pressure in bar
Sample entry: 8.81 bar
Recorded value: 30 bar
